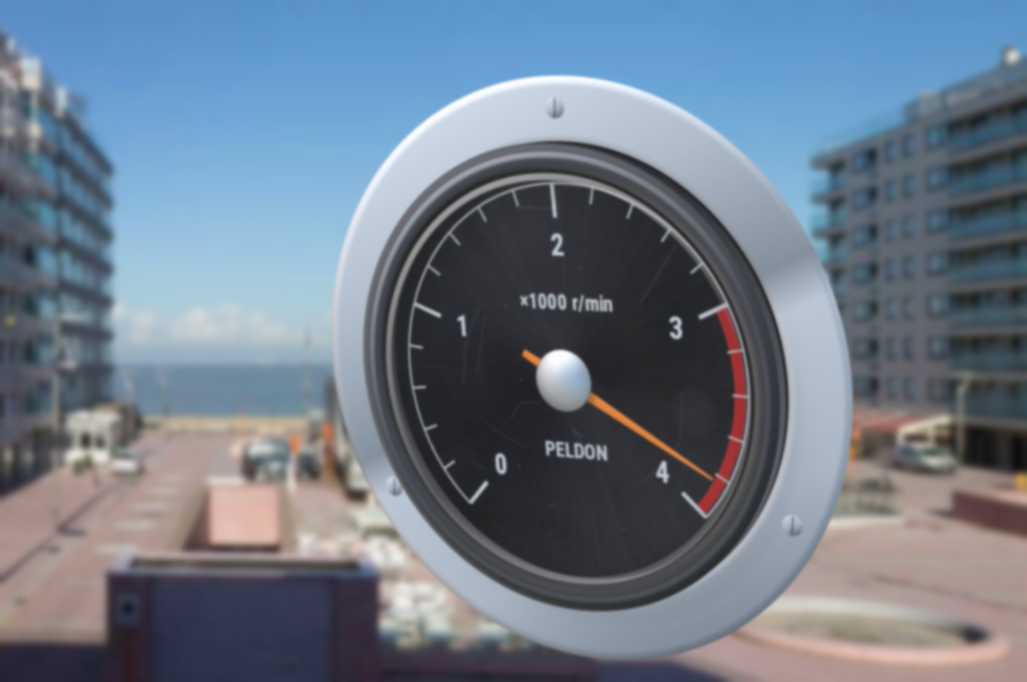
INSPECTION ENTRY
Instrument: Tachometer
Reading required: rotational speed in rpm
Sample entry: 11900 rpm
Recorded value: 3800 rpm
